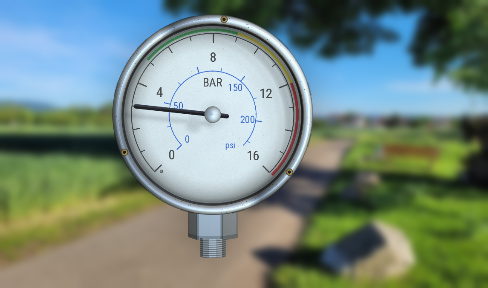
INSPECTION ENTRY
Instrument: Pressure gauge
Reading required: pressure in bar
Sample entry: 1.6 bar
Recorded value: 3 bar
